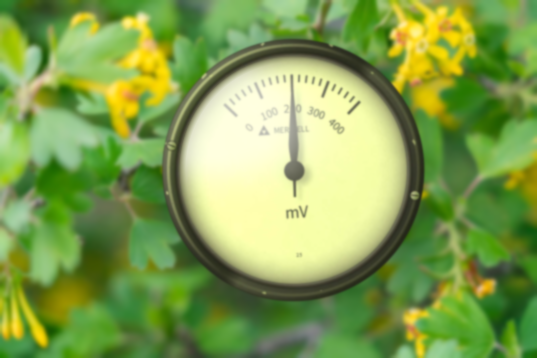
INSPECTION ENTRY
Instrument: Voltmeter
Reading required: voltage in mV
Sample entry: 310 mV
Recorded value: 200 mV
